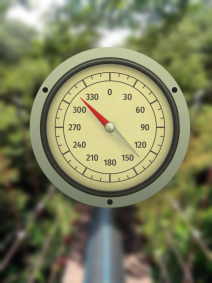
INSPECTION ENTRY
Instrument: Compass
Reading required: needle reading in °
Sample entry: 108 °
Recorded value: 315 °
